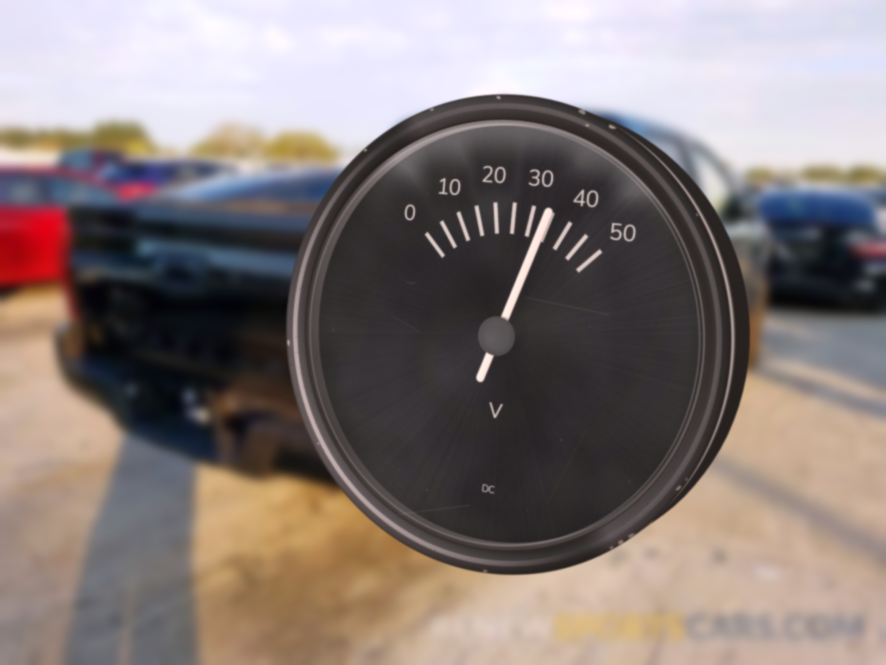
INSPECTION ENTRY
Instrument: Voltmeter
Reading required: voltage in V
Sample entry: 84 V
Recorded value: 35 V
